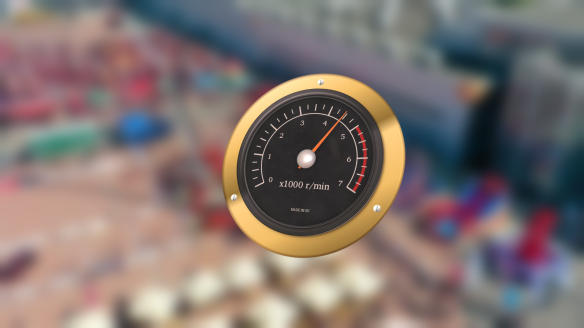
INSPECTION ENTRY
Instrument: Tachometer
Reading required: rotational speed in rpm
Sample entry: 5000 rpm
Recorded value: 4500 rpm
